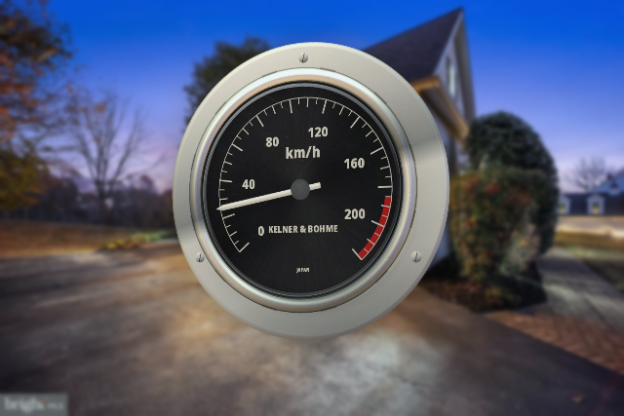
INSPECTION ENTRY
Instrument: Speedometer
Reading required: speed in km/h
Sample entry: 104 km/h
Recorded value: 25 km/h
